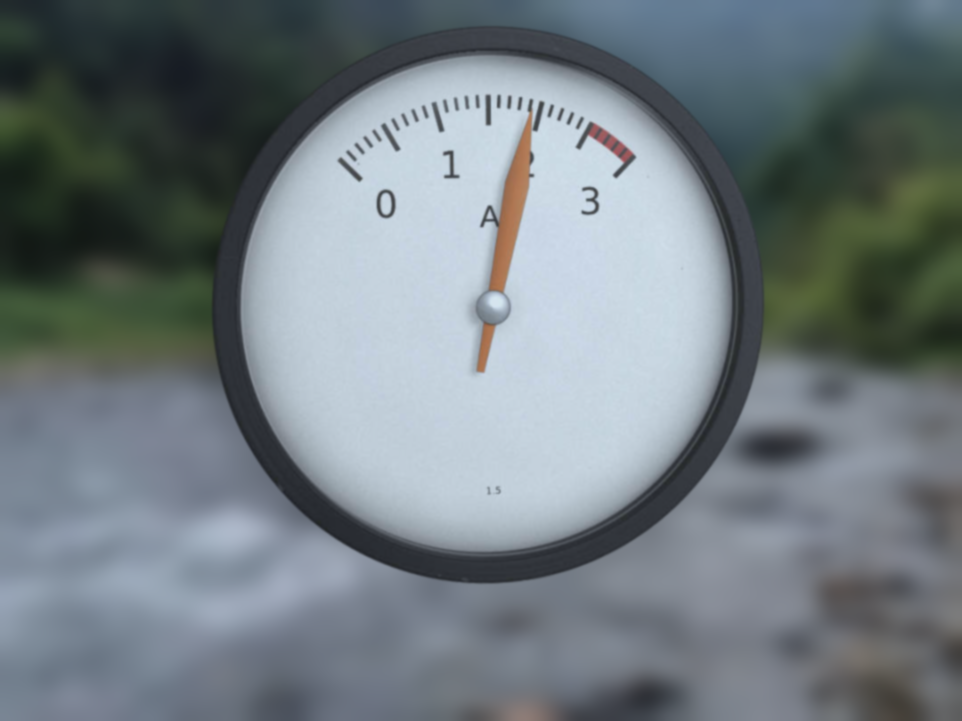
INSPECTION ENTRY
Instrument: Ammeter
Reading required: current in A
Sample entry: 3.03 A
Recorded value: 1.9 A
